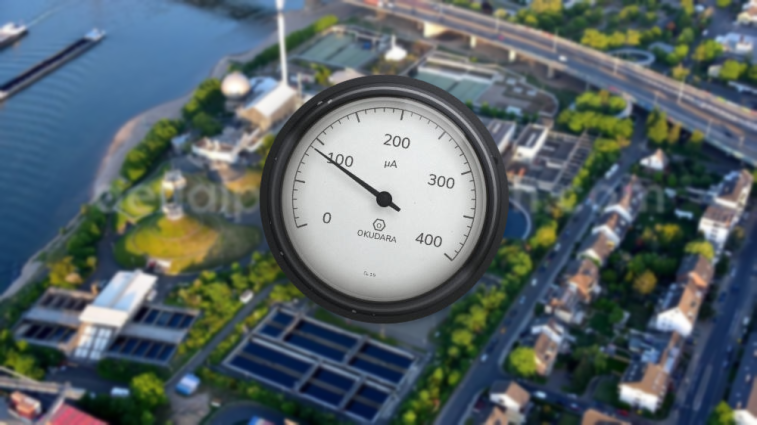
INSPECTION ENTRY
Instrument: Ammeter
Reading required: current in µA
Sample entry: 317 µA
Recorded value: 90 µA
